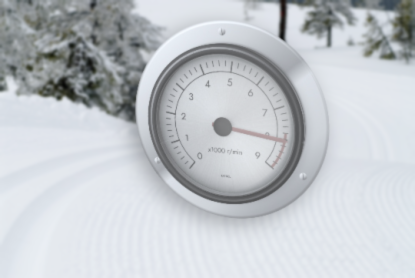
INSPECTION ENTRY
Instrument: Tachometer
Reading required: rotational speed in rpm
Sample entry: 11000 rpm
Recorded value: 8000 rpm
